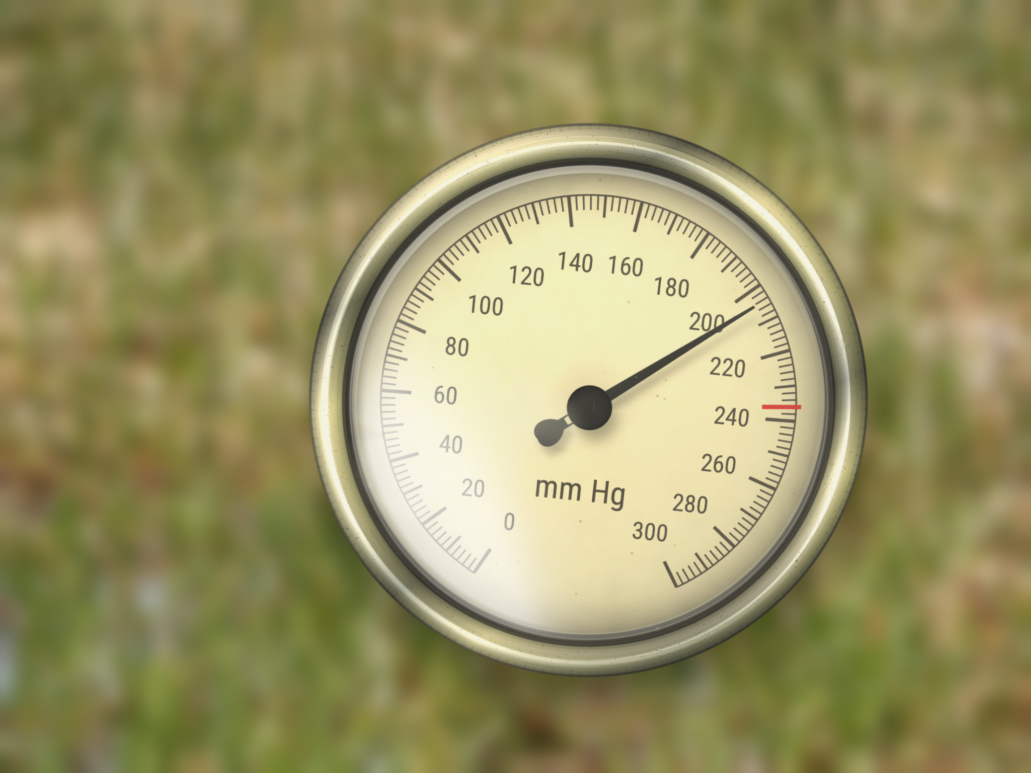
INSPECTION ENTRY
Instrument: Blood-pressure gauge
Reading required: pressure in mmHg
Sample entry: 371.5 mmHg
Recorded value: 204 mmHg
